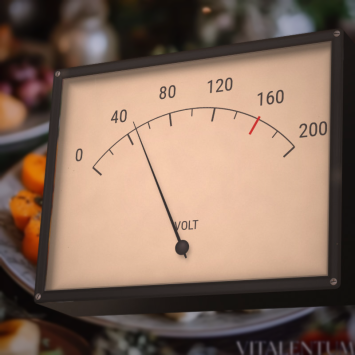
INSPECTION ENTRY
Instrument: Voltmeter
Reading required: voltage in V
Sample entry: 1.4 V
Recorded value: 50 V
